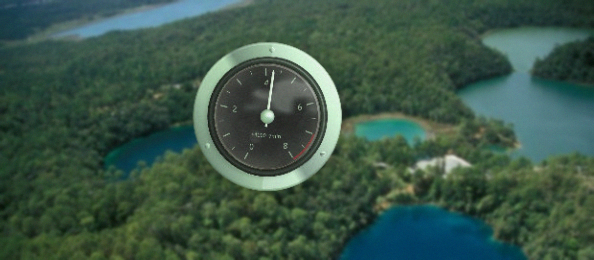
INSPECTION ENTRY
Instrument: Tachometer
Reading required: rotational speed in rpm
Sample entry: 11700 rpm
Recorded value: 4250 rpm
